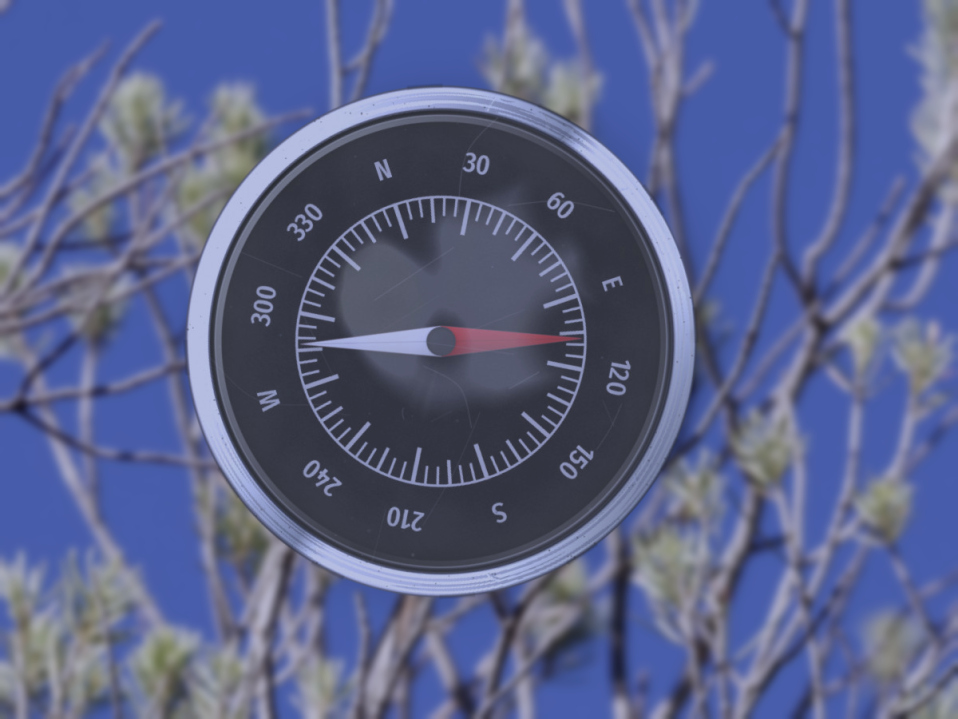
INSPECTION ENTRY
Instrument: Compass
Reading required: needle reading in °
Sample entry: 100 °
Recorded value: 107.5 °
